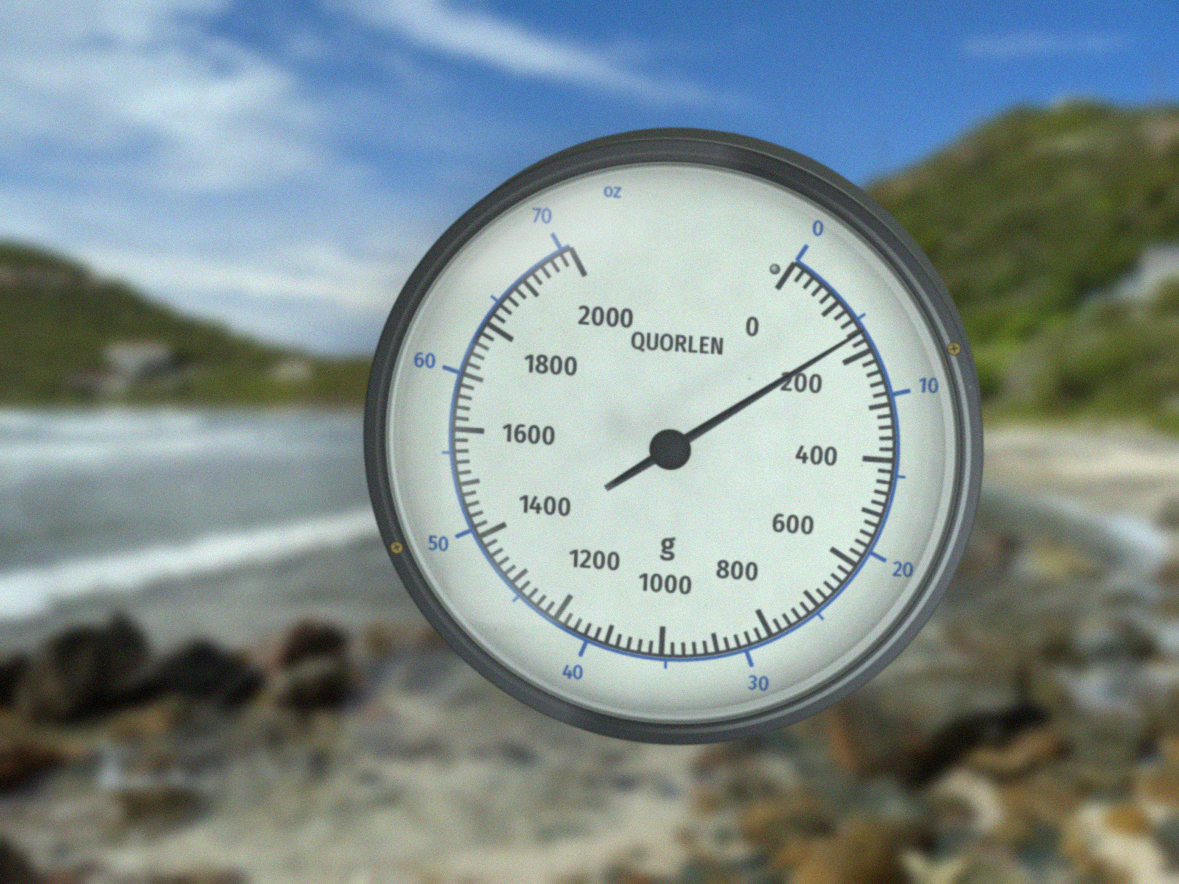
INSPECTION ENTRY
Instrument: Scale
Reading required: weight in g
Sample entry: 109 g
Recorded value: 160 g
